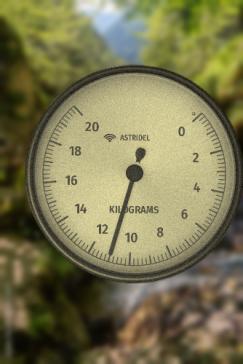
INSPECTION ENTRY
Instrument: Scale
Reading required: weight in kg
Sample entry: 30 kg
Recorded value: 11 kg
